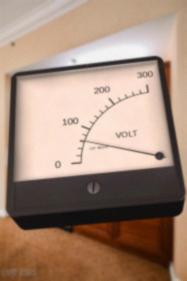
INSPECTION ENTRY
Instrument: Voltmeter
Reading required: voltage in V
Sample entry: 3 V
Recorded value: 60 V
